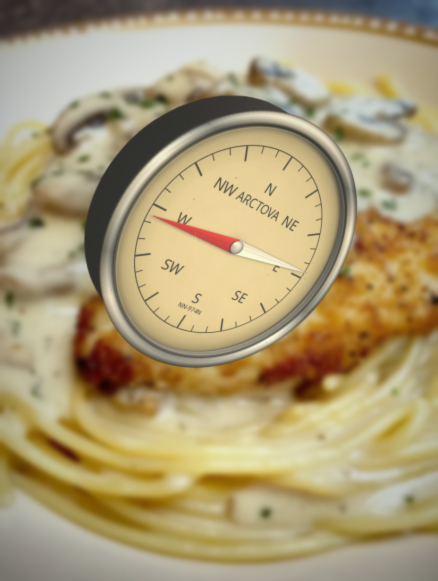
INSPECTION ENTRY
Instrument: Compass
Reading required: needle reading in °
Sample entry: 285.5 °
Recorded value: 265 °
